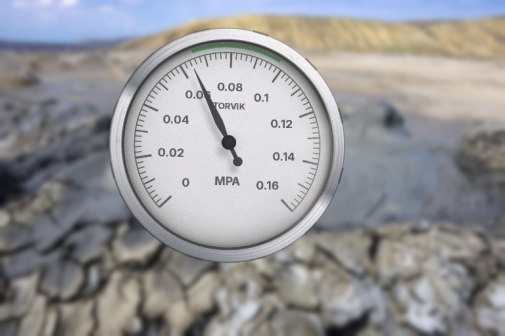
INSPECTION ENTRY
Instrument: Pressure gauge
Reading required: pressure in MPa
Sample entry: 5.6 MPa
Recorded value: 0.064 MPa
